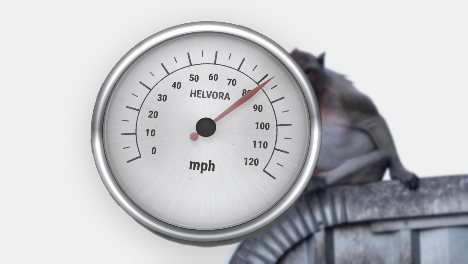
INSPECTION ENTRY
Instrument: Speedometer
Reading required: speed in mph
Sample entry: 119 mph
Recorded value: 82.5 mph
